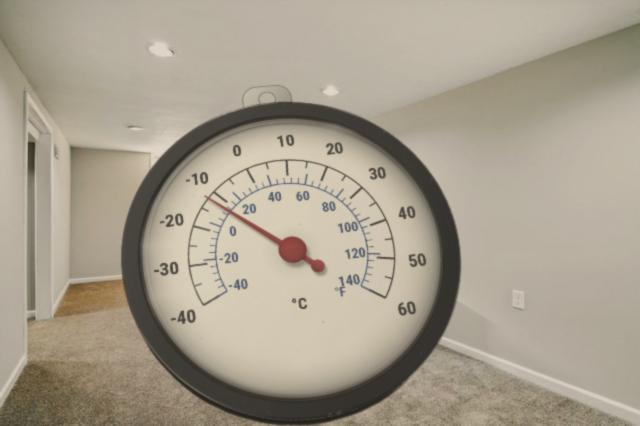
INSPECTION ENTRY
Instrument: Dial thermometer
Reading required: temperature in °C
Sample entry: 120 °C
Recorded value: -12.5 °C
